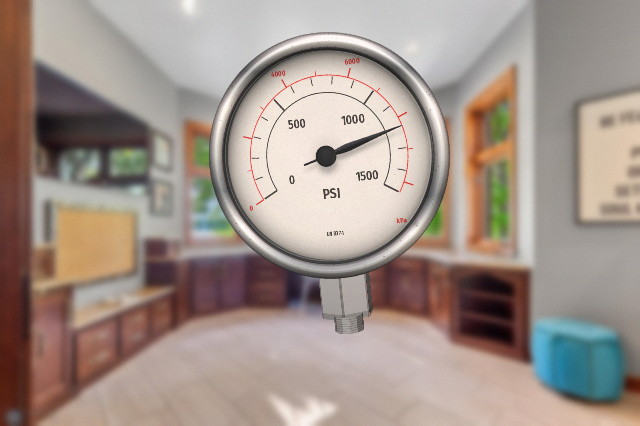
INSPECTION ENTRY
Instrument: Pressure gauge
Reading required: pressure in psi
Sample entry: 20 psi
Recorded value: 1200 psi
